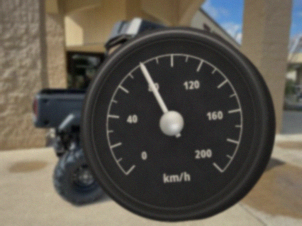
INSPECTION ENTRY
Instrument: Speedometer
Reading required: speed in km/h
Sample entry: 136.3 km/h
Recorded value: 80 km/h
